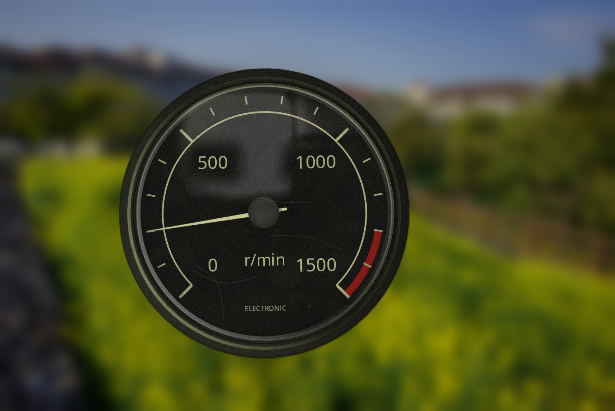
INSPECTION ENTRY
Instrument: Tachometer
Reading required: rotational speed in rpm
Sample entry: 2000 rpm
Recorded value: 200 rpm
